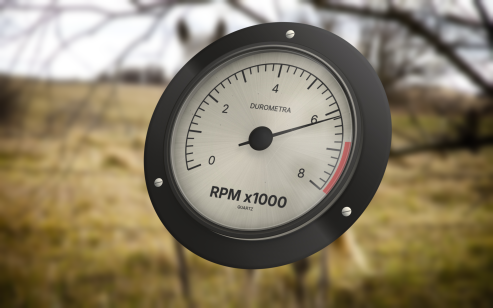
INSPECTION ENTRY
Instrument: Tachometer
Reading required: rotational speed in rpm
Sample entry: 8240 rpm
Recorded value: 6200 rpm
